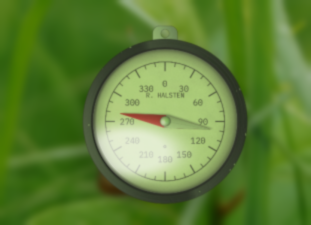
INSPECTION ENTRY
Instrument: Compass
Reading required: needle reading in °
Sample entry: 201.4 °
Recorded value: 280 °
